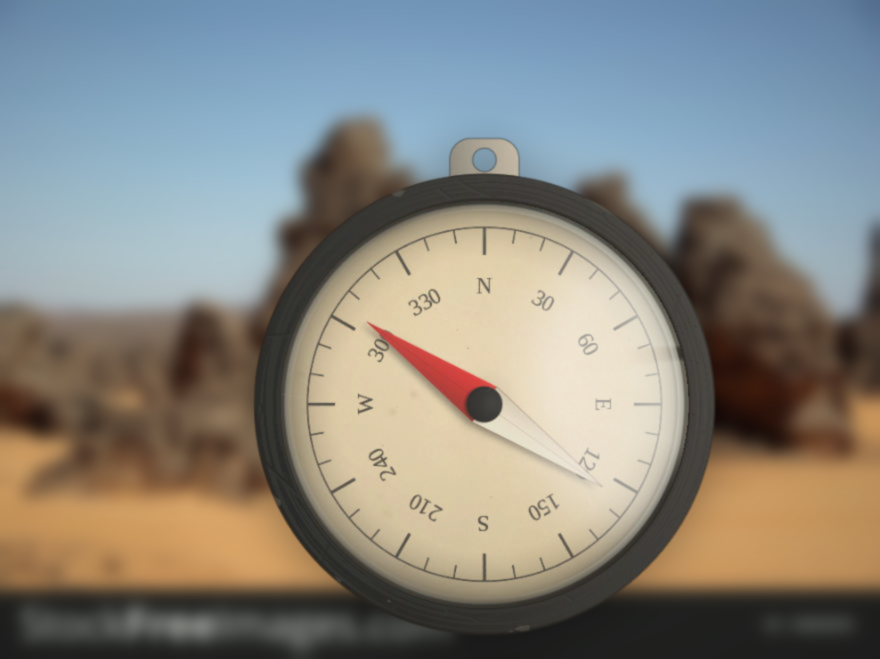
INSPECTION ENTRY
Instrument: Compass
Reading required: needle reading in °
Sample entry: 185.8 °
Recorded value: 305 °
